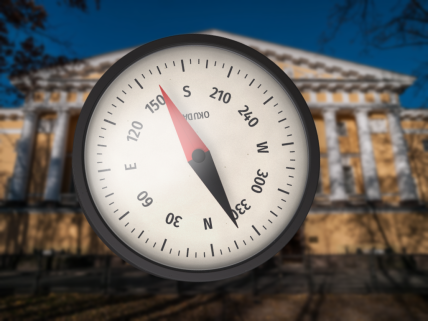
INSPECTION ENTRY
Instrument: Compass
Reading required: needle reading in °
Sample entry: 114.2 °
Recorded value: 160 °
